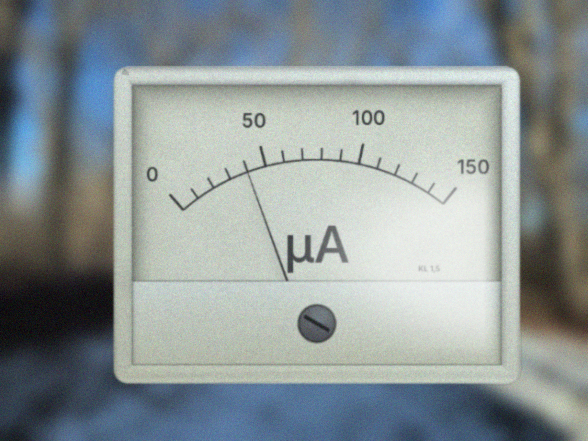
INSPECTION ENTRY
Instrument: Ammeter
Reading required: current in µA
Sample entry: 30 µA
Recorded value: 40 µA
